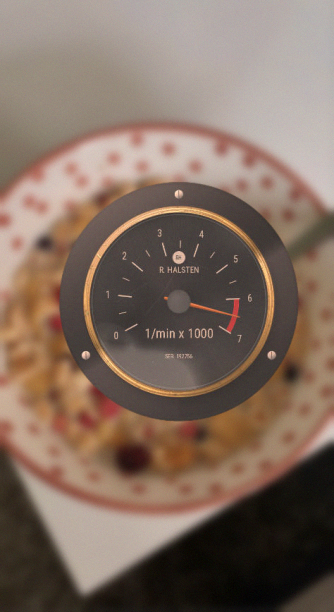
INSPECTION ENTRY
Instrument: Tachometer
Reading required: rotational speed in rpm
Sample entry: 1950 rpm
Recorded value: 6500 rpm
